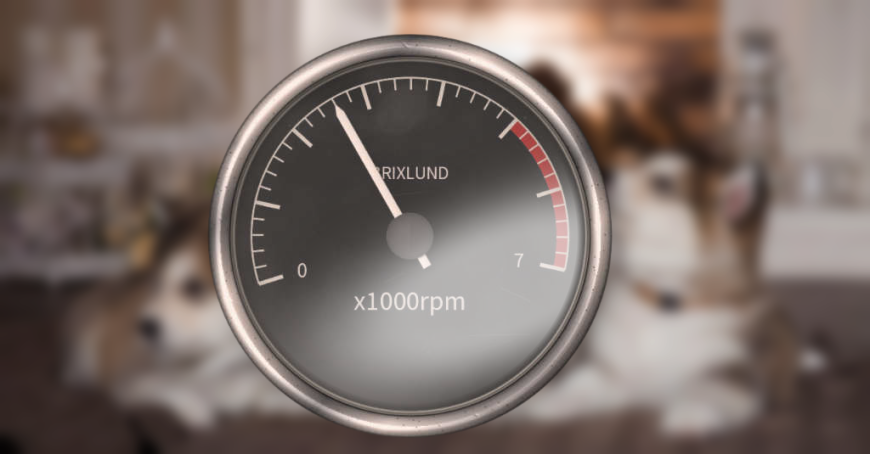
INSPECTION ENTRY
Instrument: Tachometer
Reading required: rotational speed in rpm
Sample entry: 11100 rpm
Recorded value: 2600 rpm
